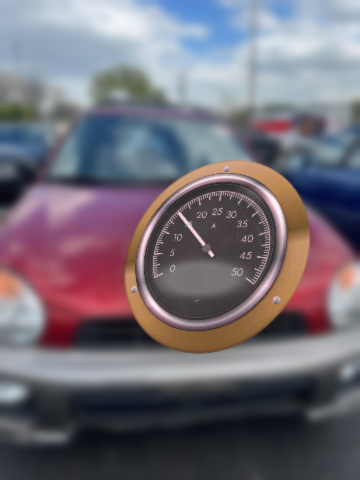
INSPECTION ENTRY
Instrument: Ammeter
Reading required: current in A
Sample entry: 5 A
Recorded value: 15 A
